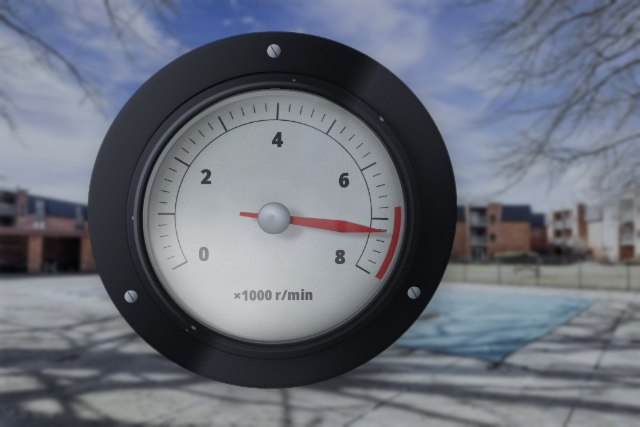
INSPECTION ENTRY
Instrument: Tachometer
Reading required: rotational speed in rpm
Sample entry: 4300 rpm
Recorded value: 7200 rpm
